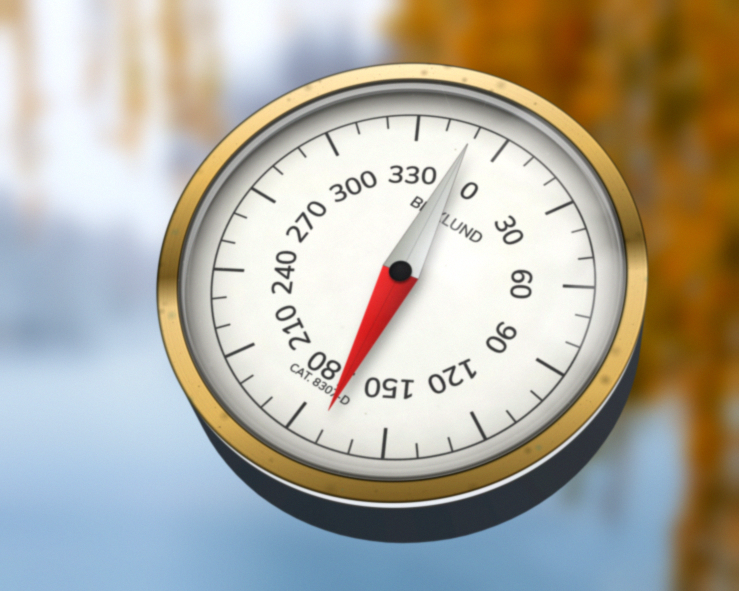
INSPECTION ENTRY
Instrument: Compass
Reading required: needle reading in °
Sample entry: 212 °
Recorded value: 170 °
